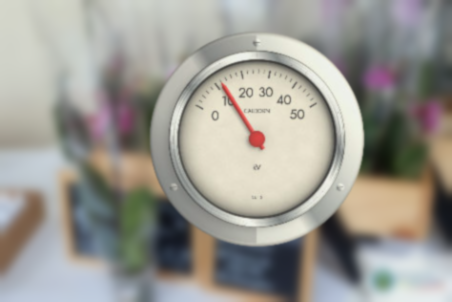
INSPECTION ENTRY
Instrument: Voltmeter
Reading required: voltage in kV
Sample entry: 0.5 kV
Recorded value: 12 kV
